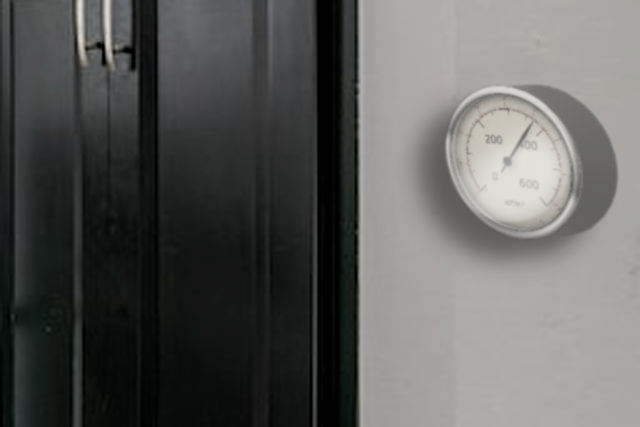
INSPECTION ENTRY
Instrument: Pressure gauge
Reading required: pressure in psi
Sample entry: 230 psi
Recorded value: 375 psi
